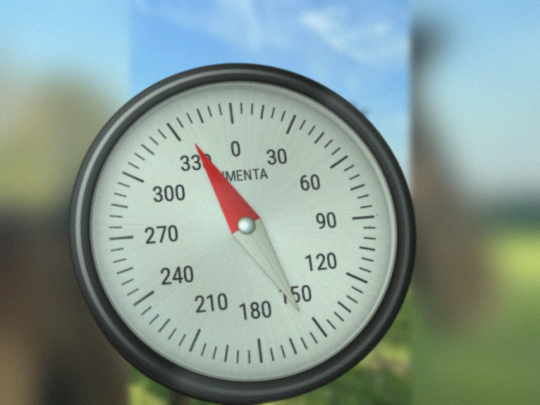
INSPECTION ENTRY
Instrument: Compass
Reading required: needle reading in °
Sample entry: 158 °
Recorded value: 335 °
